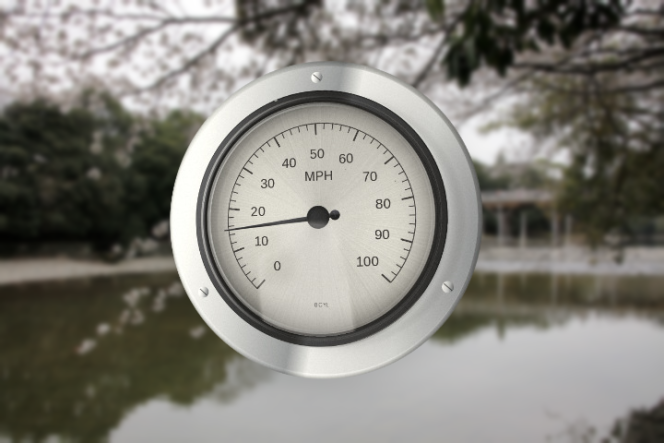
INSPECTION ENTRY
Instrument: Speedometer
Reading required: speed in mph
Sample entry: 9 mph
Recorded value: 15 mph
